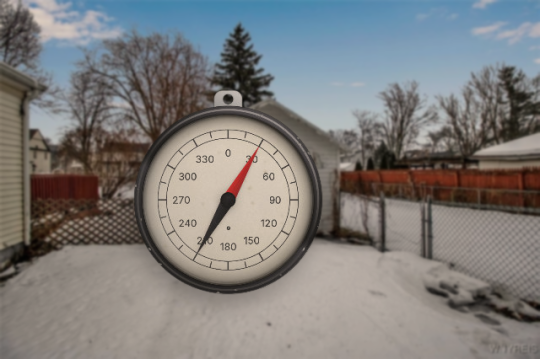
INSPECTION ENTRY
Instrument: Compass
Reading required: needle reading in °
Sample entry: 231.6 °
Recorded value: 30 °
